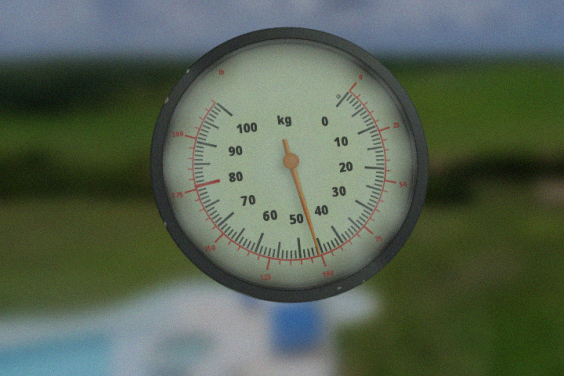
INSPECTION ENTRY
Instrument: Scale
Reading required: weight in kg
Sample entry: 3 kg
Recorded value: 46 kg
